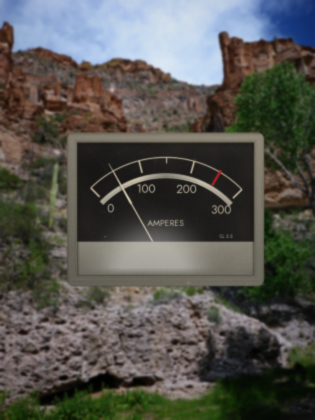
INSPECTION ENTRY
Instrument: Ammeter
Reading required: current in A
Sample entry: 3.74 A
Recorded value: 50 A
